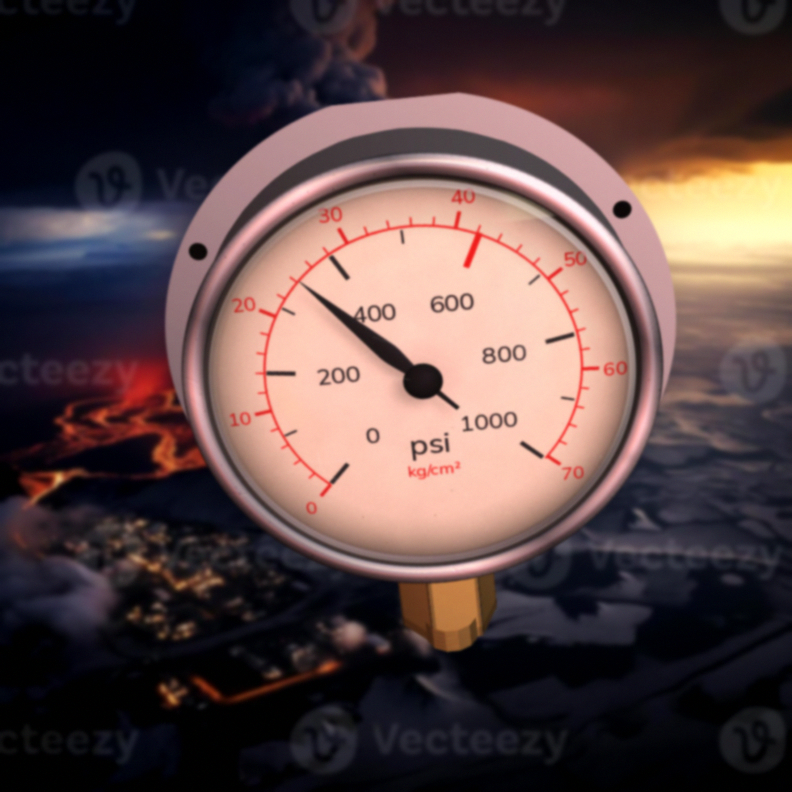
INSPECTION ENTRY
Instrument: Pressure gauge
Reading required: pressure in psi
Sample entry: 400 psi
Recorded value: 350 psi
